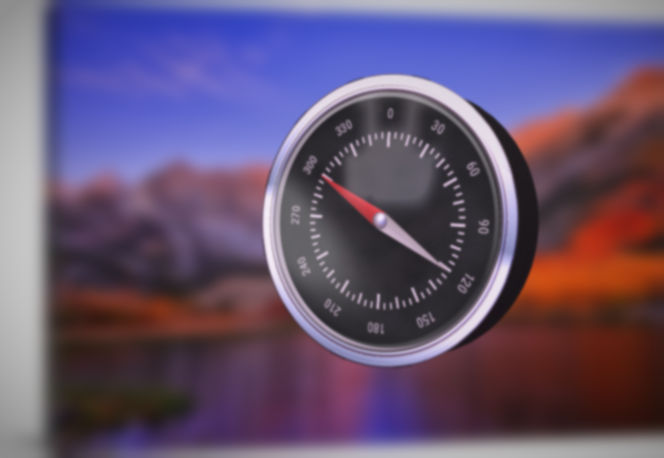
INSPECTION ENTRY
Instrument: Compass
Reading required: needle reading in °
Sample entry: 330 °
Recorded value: 300 °
